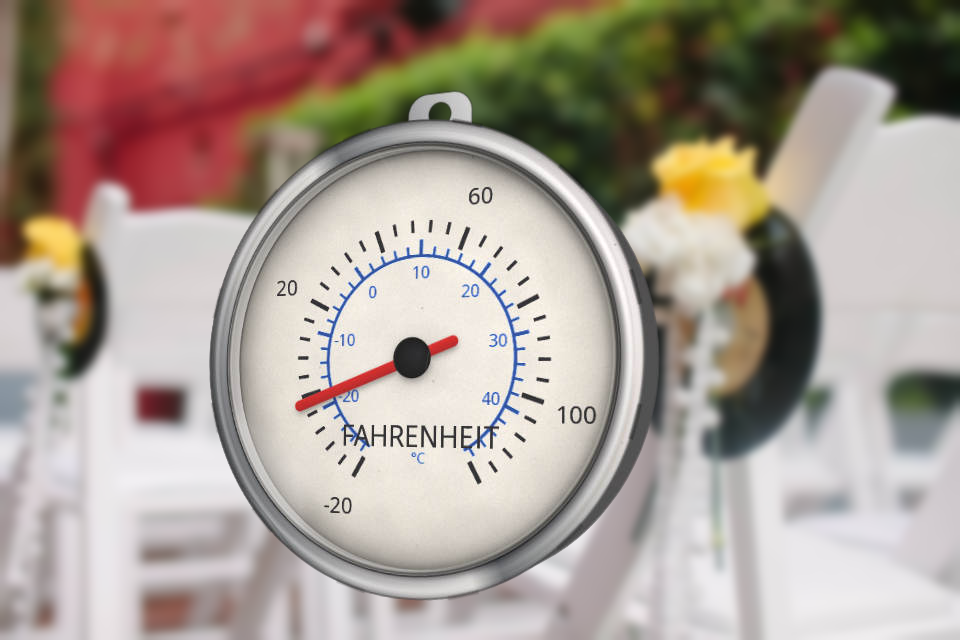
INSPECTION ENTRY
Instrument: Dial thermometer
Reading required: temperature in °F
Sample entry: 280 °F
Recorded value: -2 °F
